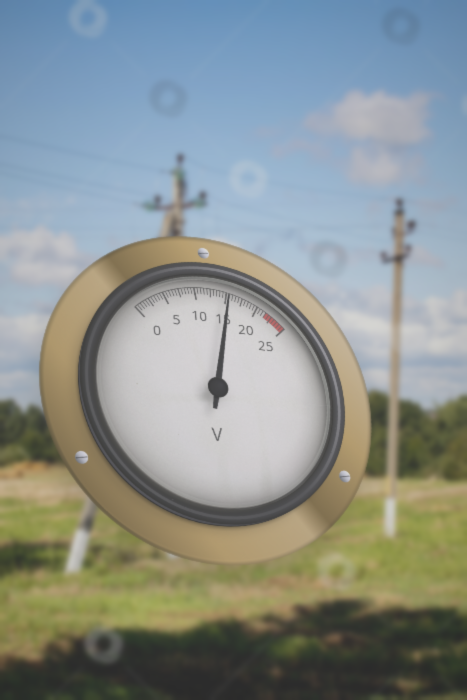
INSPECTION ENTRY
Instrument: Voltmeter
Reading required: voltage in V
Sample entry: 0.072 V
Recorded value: 15 V
